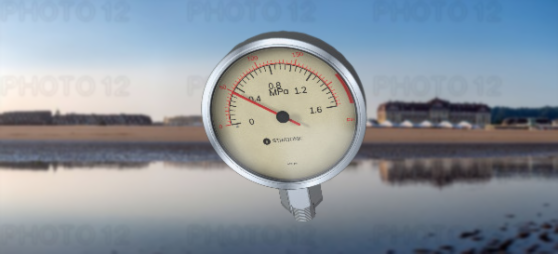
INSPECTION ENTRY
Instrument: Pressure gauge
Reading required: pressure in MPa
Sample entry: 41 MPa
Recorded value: 0.35 MPa
